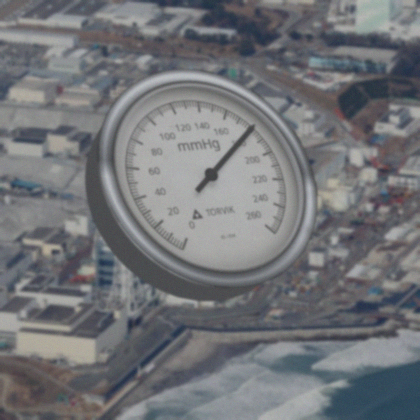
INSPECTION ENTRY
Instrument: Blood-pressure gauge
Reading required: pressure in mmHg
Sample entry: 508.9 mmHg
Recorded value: 180 mmHg
